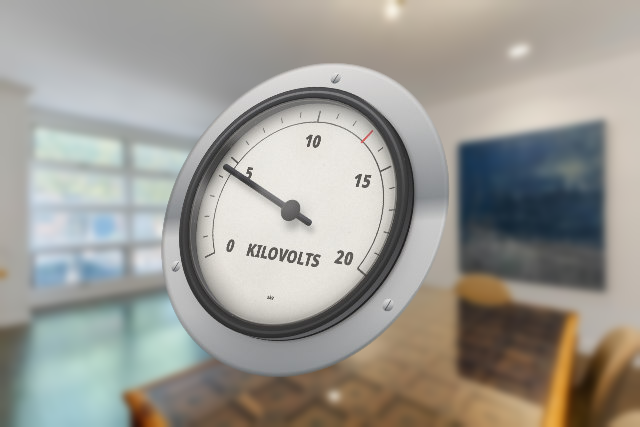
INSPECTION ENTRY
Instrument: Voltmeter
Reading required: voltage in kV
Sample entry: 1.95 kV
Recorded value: 4.5 kV
